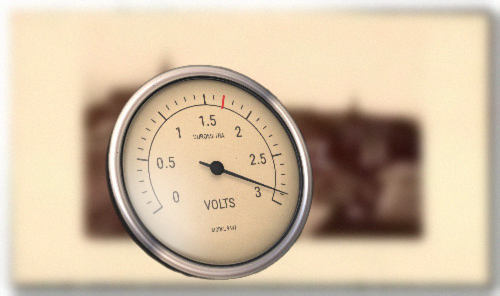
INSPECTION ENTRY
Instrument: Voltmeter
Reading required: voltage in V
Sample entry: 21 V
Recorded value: 2.9 V
